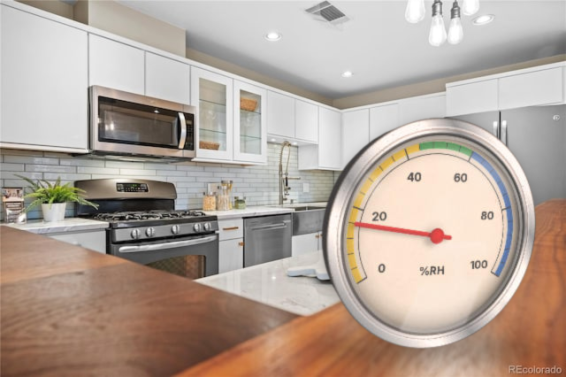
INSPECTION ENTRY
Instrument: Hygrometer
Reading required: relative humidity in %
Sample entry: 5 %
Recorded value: 16 %
